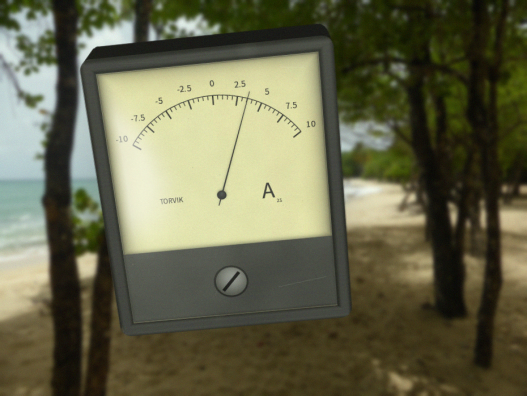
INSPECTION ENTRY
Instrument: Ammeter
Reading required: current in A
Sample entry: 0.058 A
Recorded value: 3.5 A
